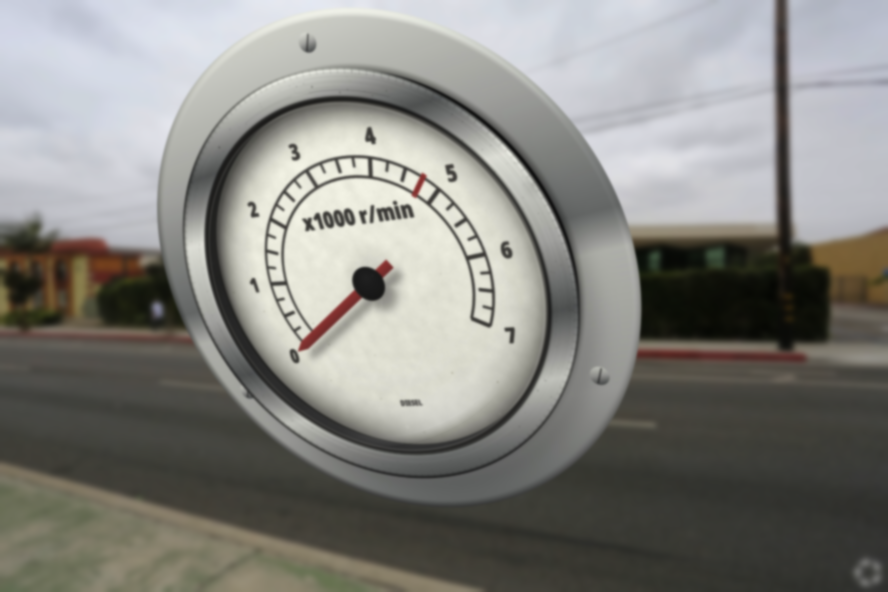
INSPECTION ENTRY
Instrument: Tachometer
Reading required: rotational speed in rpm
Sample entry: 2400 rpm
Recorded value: 0 rpm
